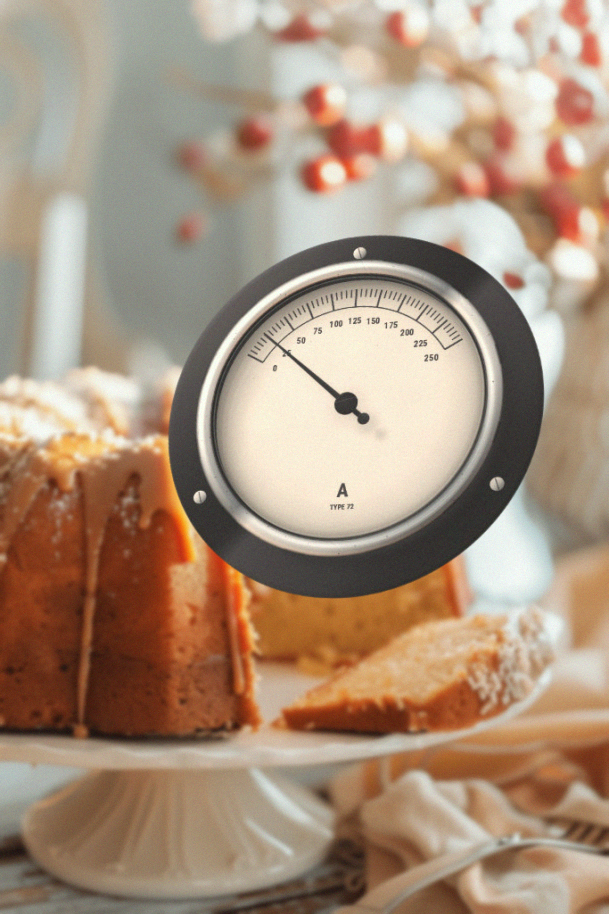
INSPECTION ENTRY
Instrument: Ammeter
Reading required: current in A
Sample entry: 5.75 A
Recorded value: 25 A
